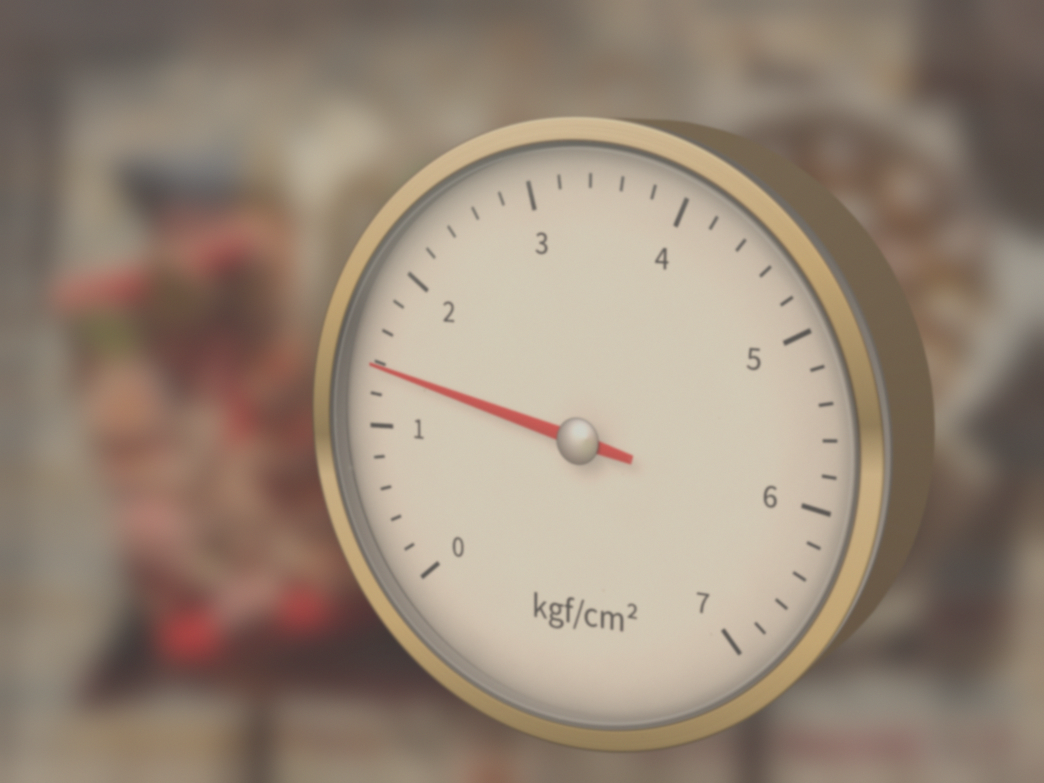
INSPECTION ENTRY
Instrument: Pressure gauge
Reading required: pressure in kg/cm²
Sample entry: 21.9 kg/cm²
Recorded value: 1.4 kg/cm²
